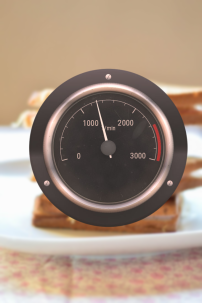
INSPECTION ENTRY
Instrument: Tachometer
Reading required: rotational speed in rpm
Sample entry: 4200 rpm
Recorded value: 1300 rpm
